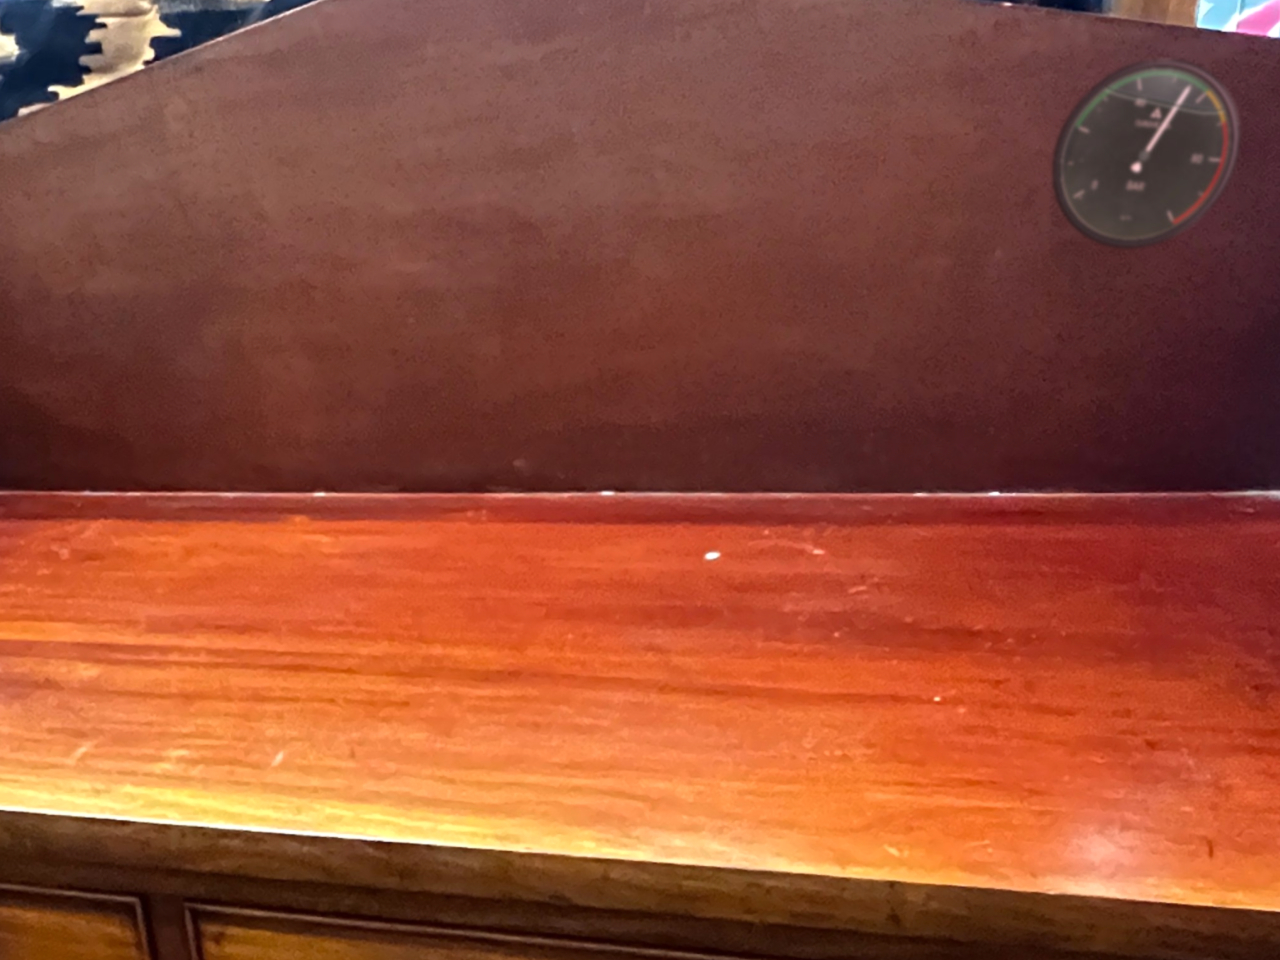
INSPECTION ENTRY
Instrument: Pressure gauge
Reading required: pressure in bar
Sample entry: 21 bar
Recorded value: 55 bar
